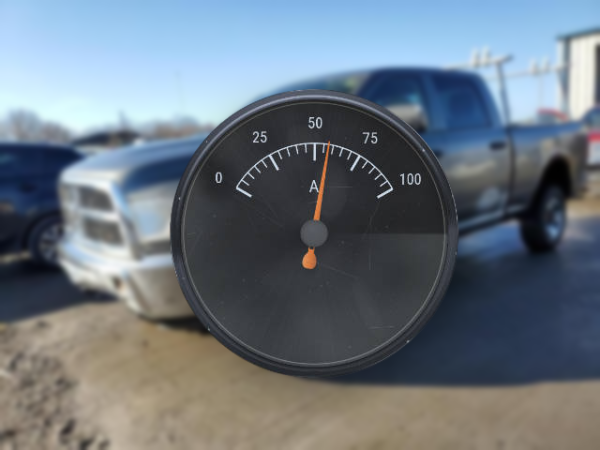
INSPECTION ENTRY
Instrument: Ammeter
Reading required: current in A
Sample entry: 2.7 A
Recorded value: 57.5 A
